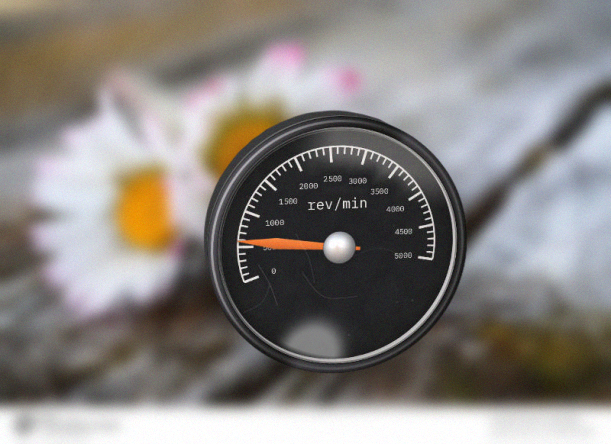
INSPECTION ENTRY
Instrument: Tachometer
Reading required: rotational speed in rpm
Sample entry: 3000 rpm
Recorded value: 600 rpm
